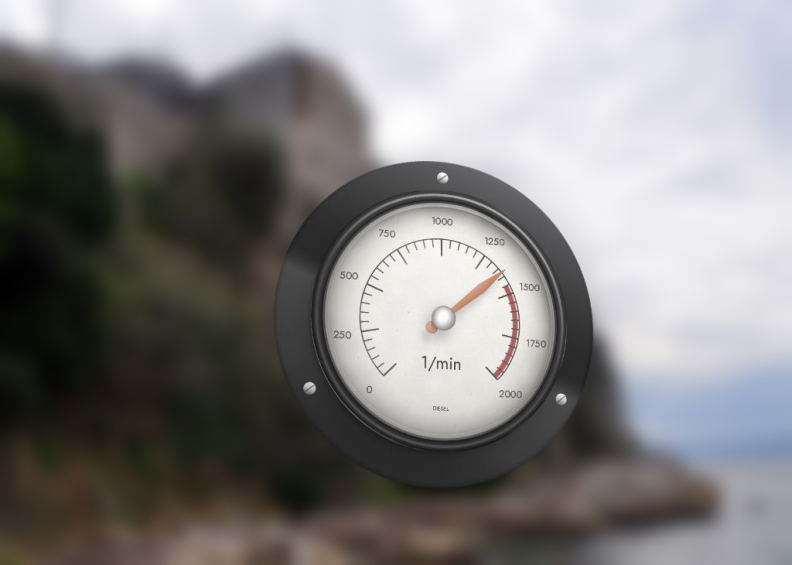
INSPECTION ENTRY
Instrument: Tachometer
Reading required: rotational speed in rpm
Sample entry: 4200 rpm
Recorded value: 1375 rpm
